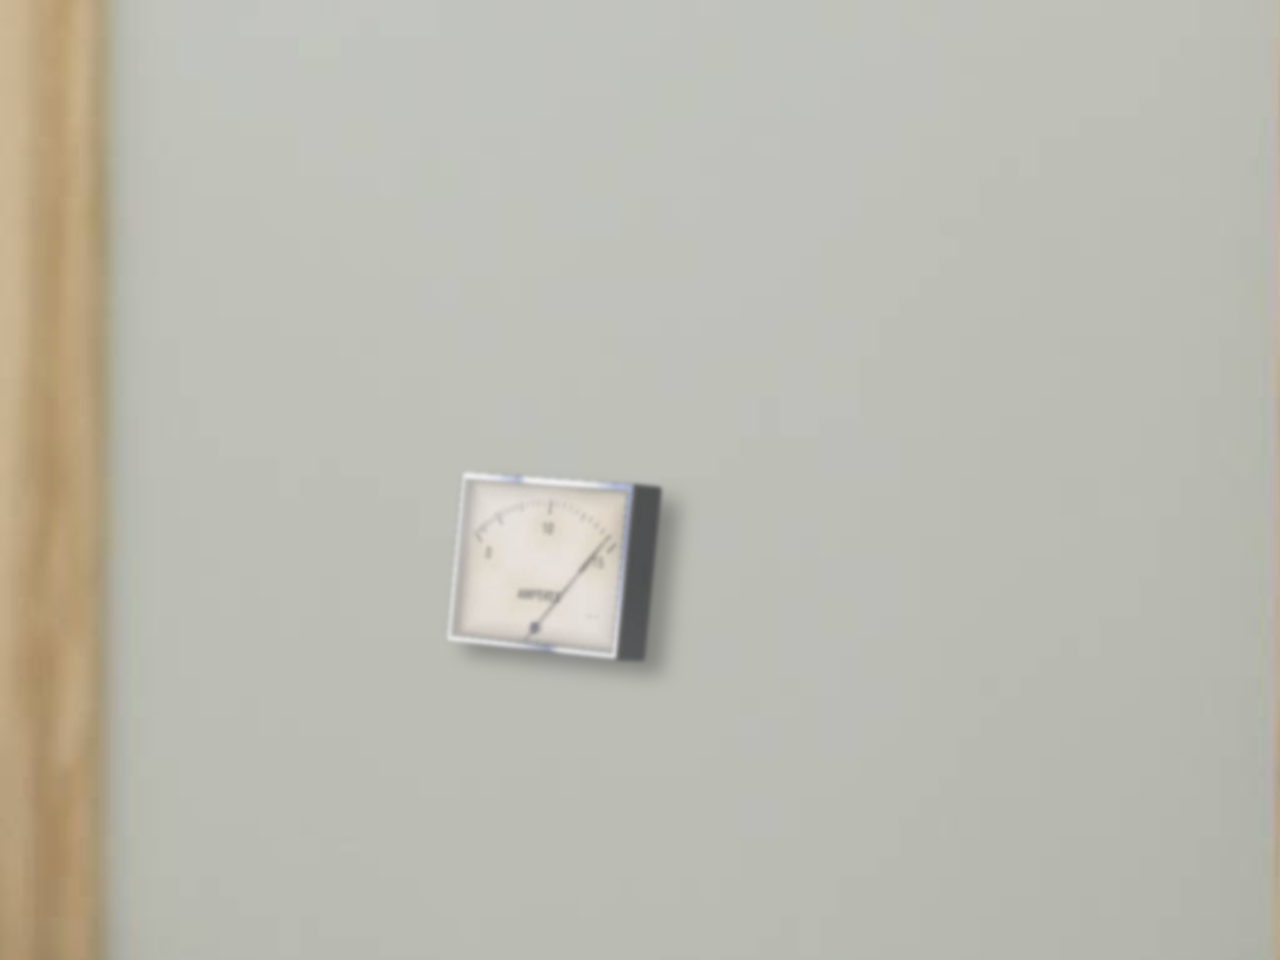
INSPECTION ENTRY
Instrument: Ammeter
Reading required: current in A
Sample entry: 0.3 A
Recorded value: 14.5 A
